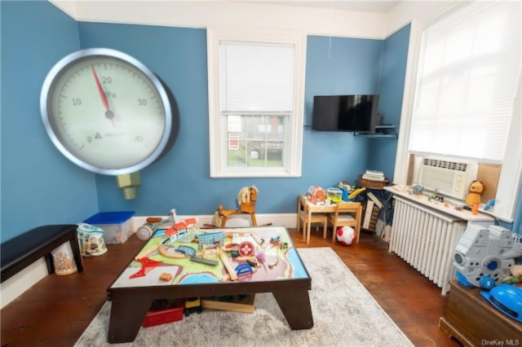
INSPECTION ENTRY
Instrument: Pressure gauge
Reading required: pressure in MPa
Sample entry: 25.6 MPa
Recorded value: 18 MPa
